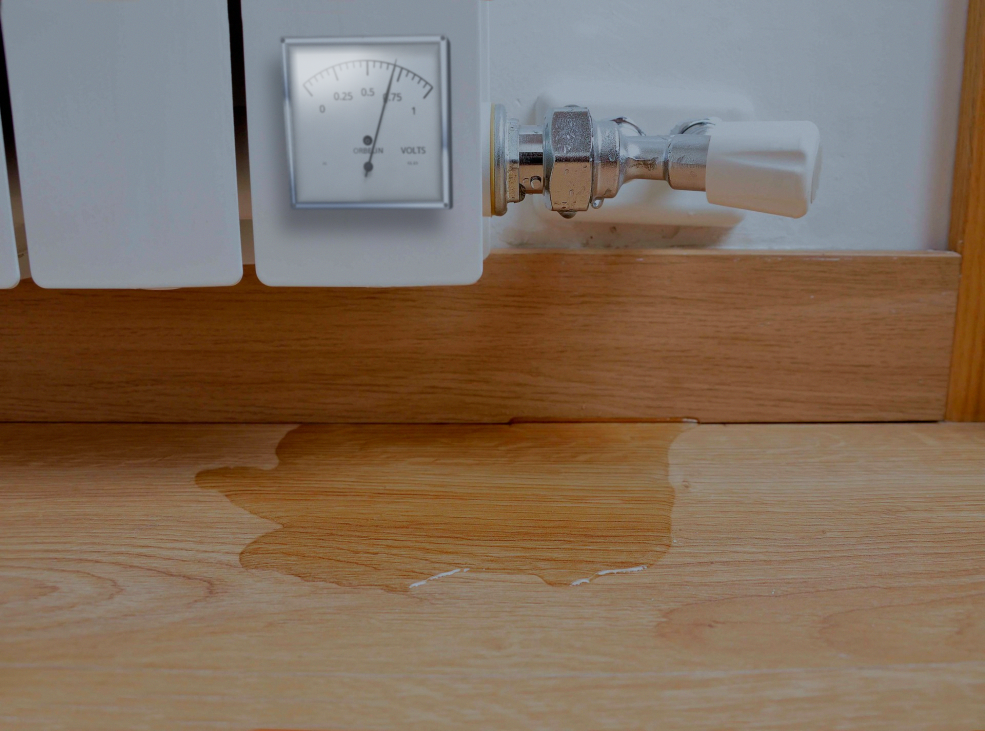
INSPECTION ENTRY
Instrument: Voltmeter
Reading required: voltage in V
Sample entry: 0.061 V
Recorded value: 0.7 V
